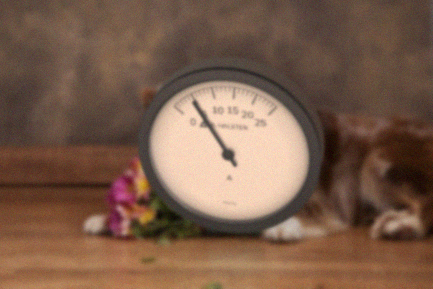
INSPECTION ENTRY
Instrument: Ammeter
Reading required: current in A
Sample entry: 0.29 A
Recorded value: 5 A
